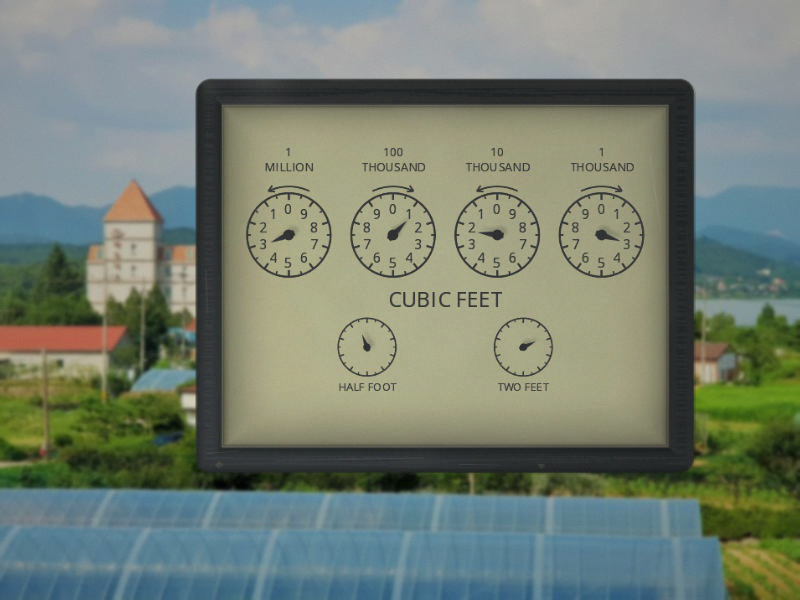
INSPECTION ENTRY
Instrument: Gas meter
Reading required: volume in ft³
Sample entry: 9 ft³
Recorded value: 312300 ft³
